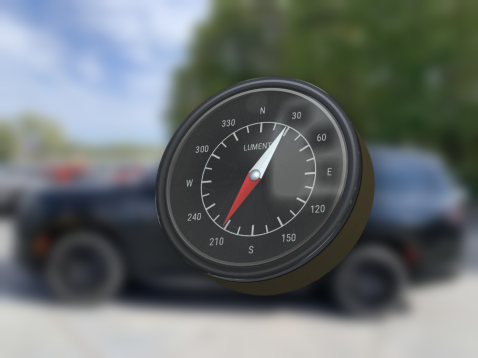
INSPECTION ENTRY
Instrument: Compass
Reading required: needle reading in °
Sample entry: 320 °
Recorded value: 210 °
